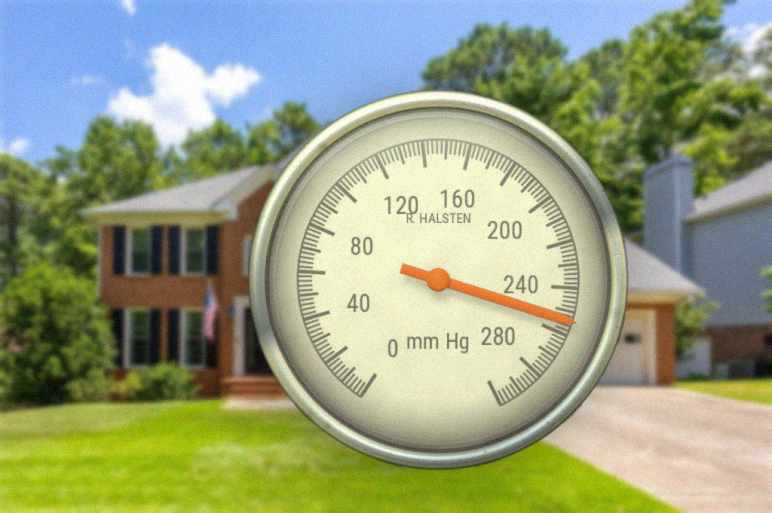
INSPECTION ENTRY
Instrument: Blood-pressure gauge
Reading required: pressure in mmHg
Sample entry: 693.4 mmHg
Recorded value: 254 mmHg
